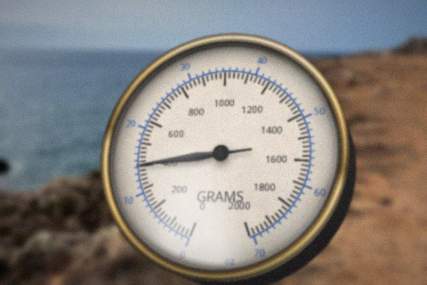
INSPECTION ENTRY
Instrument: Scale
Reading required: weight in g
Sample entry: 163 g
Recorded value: 400 g
